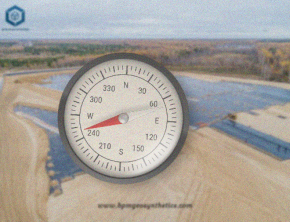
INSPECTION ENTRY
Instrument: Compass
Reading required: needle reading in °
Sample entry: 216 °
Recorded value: 250 °
